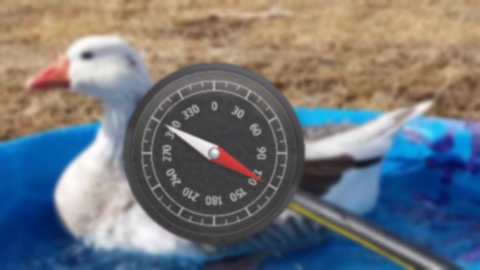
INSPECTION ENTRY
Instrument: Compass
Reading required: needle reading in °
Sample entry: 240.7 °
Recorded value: 120 °
